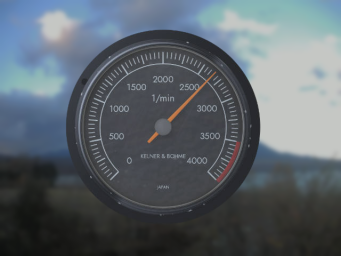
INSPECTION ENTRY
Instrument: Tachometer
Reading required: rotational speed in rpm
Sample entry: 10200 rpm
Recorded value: 2650 rpm
